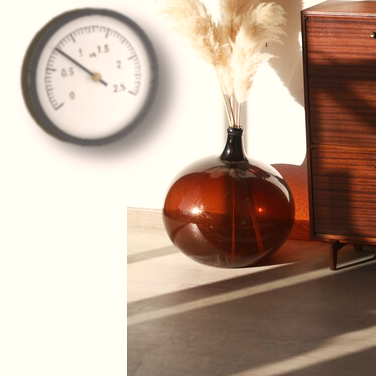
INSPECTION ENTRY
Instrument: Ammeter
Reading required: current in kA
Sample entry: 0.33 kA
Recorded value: 0.75 kA
